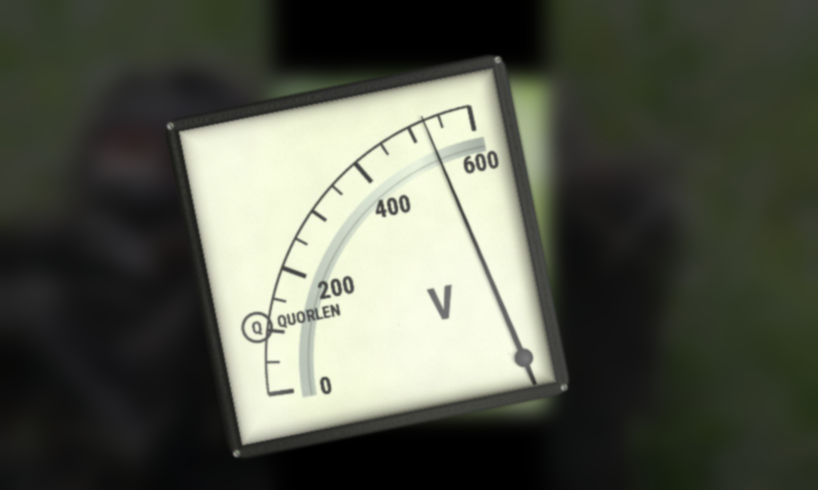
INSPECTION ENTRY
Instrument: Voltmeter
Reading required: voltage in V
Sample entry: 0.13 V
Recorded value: 525 V
